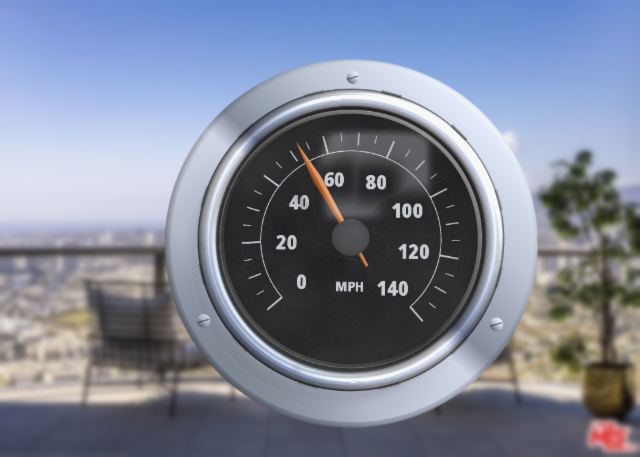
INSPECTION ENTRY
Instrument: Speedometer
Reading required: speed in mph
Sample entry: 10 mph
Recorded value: 52.5 mph
